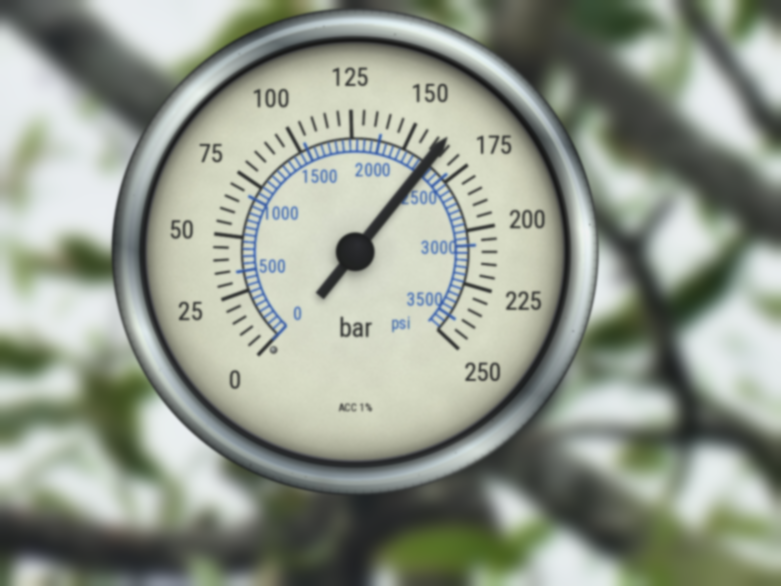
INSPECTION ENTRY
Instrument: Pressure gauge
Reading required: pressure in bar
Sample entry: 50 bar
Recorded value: 162.5 bar
